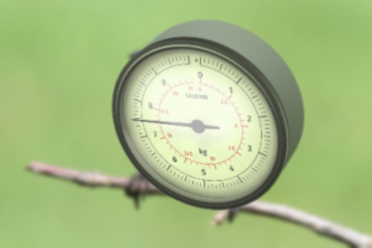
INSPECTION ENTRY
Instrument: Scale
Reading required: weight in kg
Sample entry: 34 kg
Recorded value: 7.5 kg
